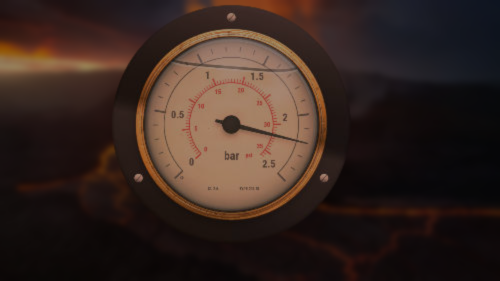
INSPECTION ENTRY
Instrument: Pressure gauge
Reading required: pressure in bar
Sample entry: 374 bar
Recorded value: 2.2 bar
